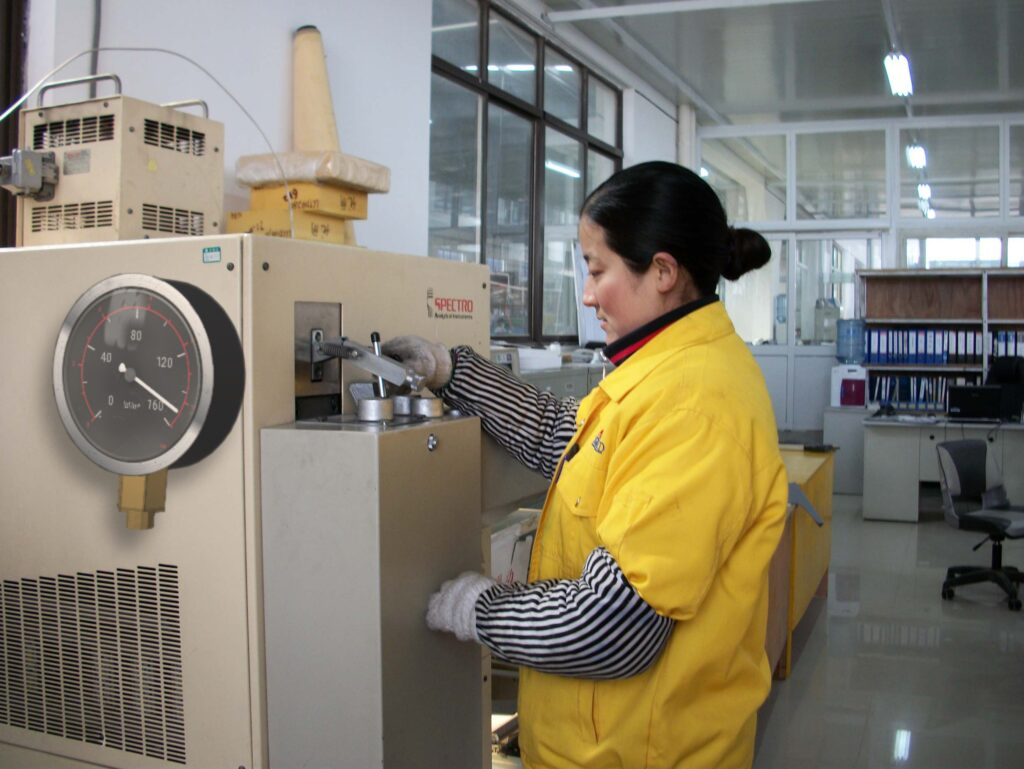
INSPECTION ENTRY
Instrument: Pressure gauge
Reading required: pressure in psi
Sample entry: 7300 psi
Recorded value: 150 psi
